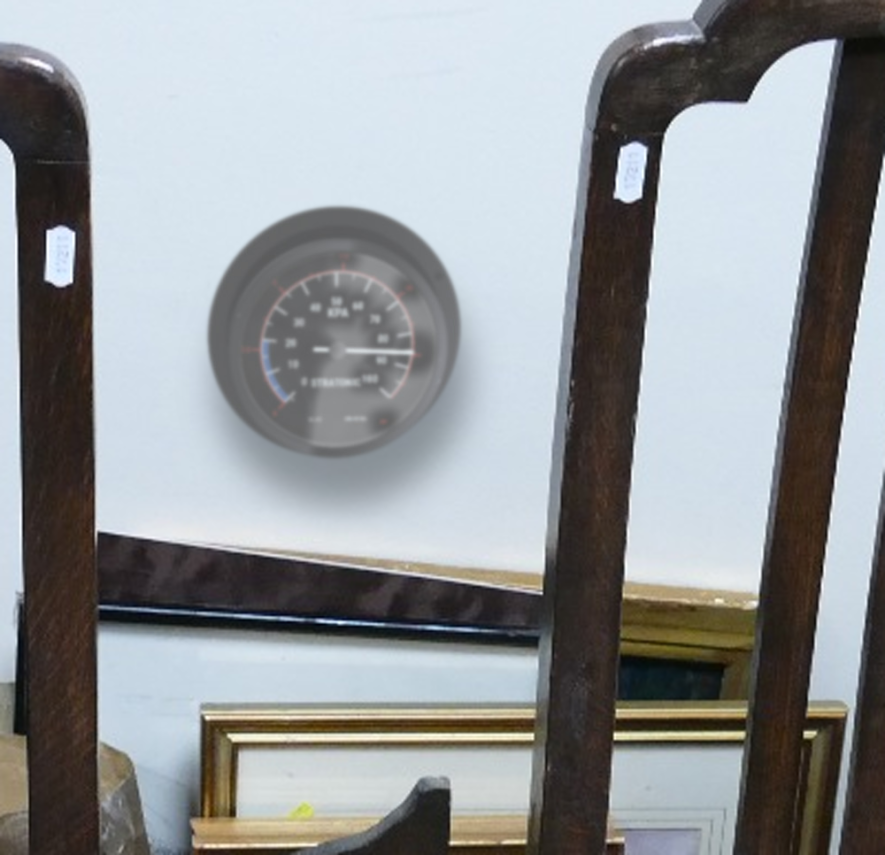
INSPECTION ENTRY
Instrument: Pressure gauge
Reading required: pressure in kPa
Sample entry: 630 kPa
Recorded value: 85 kPa
